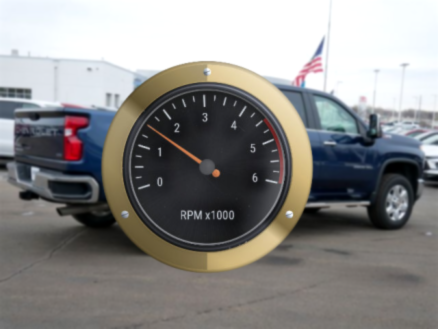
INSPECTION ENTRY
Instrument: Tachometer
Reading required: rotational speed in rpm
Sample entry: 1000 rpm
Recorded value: 1500 rpm
